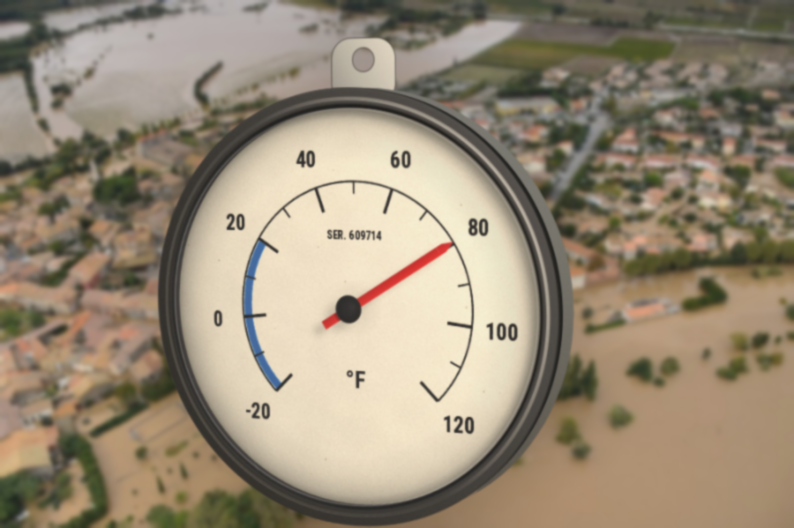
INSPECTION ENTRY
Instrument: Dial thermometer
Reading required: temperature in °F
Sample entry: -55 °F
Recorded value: 80 °F
